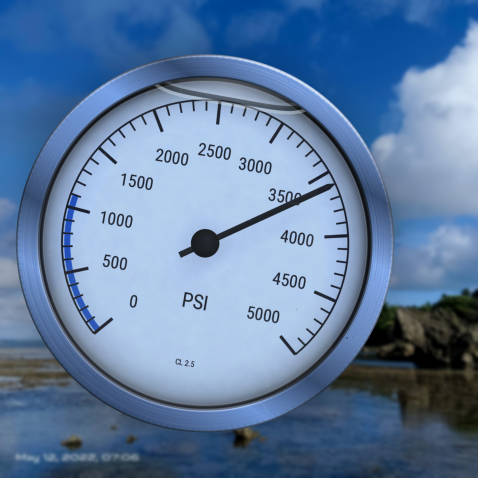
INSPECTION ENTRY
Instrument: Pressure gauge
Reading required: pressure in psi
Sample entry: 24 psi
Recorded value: 3600 psi
